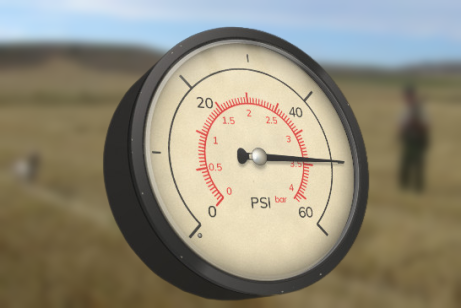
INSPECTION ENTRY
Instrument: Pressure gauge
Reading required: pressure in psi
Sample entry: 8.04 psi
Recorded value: 50 psi
